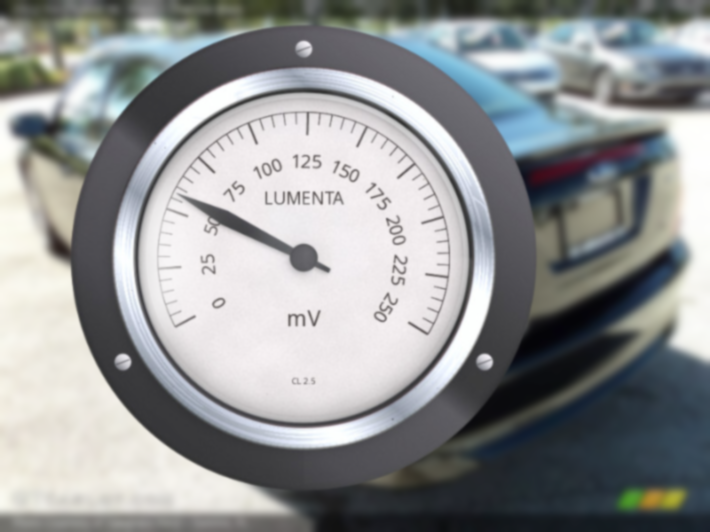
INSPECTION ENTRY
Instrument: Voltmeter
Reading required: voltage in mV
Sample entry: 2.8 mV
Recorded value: 57.5 mV
